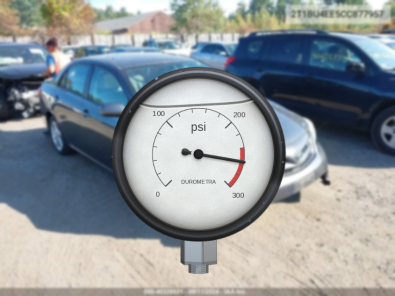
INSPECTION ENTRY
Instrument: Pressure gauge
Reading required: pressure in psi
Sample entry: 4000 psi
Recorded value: 260 psi
